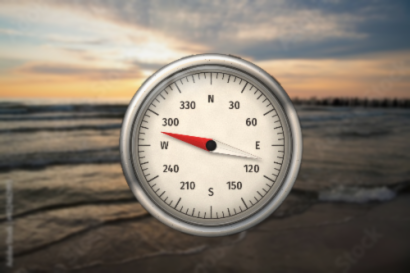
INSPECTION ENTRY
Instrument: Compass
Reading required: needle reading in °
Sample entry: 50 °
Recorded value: 285 °
